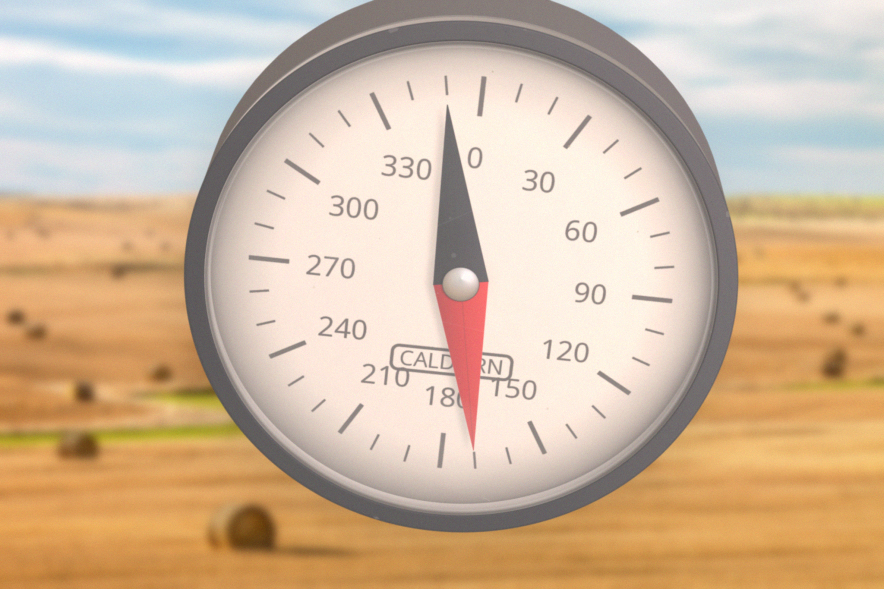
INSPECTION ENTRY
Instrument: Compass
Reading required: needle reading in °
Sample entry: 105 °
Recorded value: 170 °
